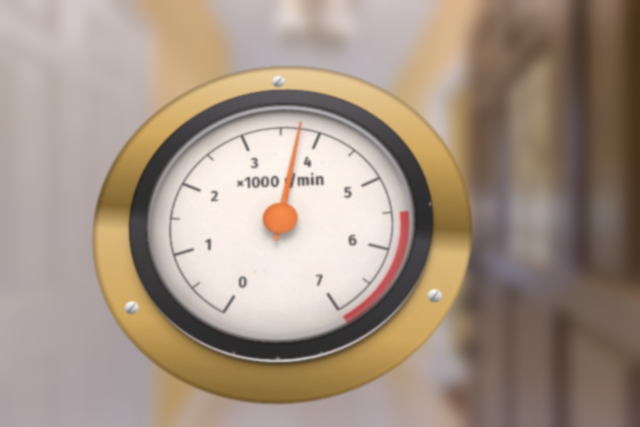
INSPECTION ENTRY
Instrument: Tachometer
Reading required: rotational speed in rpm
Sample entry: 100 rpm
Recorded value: 3750 rpm
